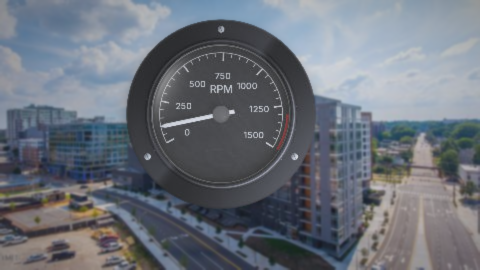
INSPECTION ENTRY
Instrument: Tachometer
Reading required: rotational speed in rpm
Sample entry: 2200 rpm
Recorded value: 100 rpm
